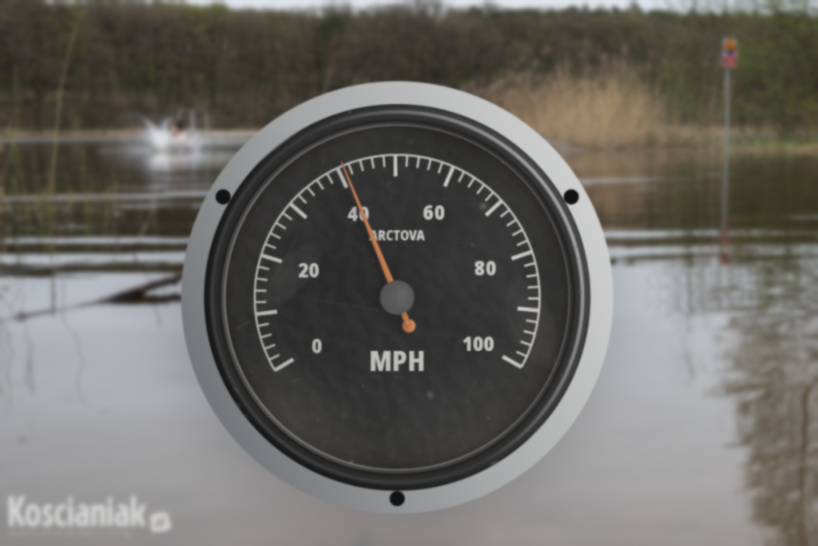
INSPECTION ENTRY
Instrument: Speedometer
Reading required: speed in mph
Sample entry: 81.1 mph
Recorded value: 41 mph
